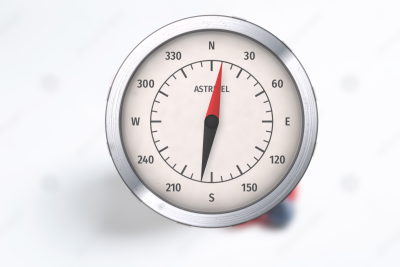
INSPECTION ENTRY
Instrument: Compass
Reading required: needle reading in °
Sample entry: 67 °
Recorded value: 10 °
